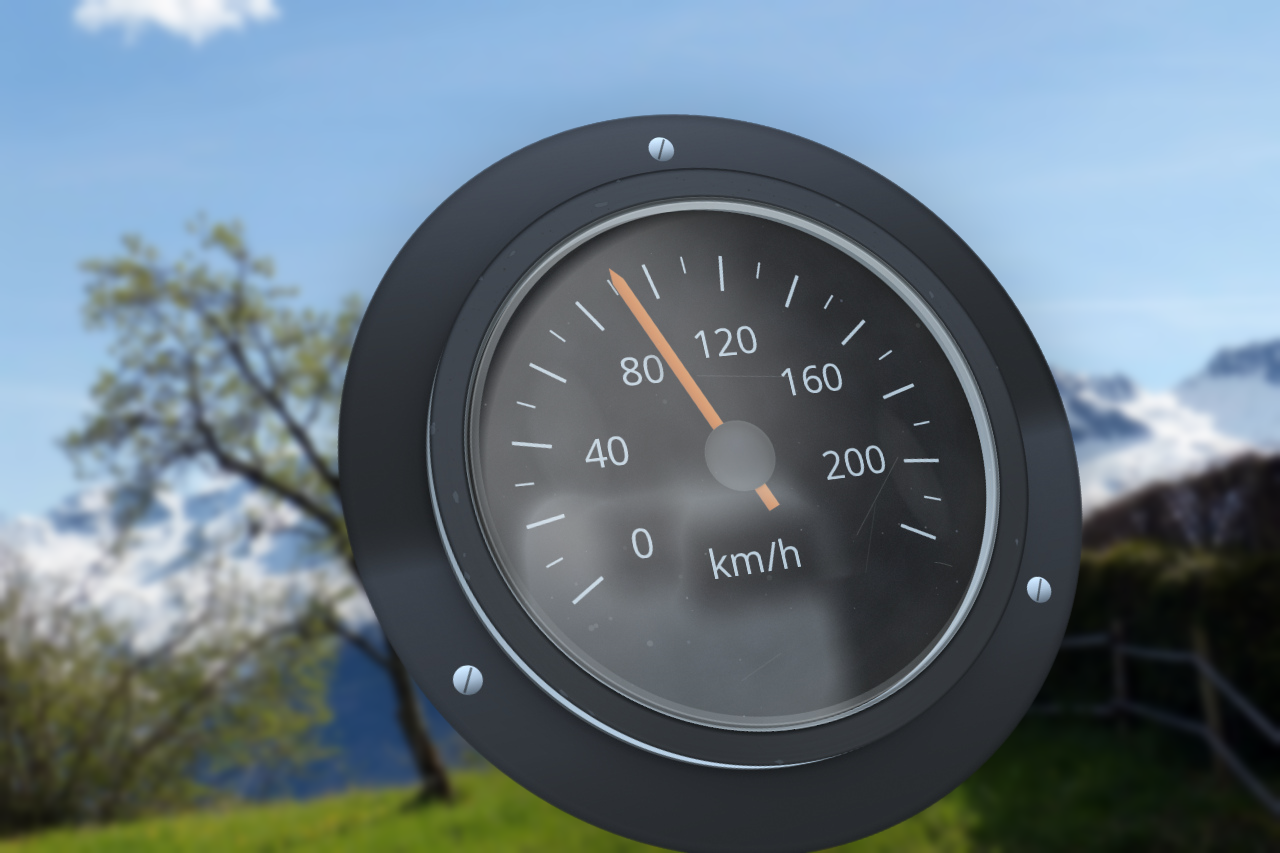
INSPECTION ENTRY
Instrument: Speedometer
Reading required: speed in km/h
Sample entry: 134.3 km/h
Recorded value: 90 km/h
